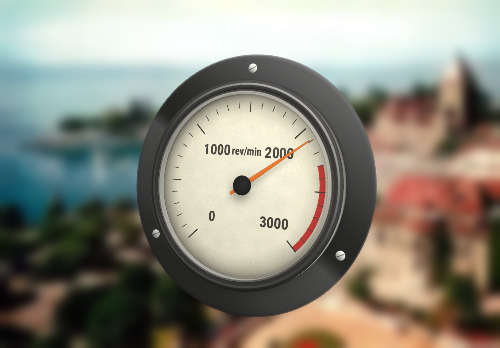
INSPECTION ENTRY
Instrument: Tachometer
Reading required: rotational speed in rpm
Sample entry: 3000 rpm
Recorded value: 2100 rpm
